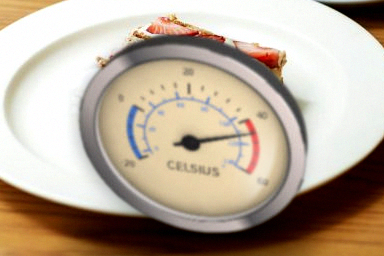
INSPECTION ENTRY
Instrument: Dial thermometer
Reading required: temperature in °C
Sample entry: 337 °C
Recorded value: 44 °C
